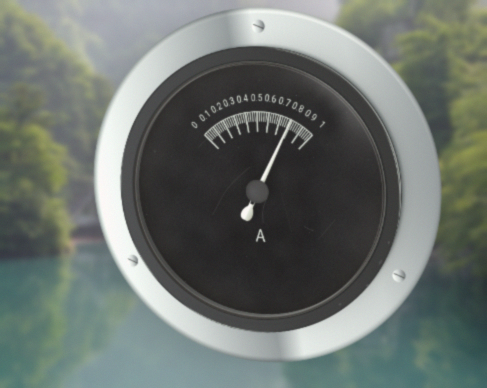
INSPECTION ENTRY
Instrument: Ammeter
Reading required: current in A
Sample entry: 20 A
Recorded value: 0.8 A
